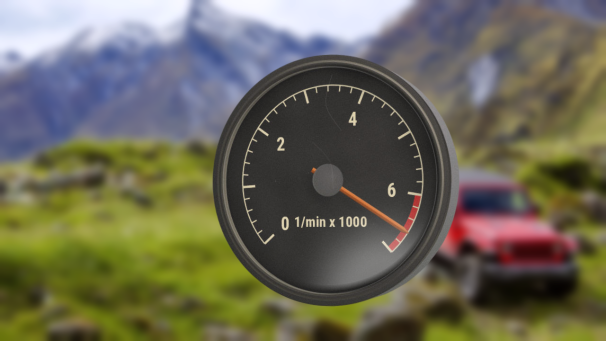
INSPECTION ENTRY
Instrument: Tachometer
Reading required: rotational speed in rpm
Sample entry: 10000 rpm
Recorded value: 6600 rpm
